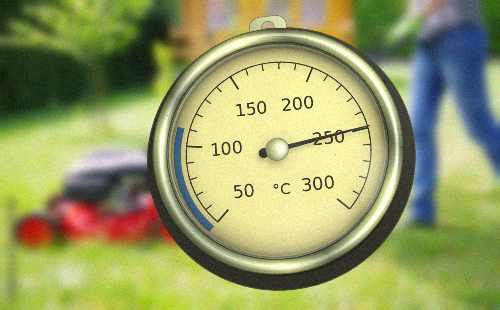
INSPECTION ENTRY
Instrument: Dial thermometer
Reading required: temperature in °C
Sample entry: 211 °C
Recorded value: 250 °C
